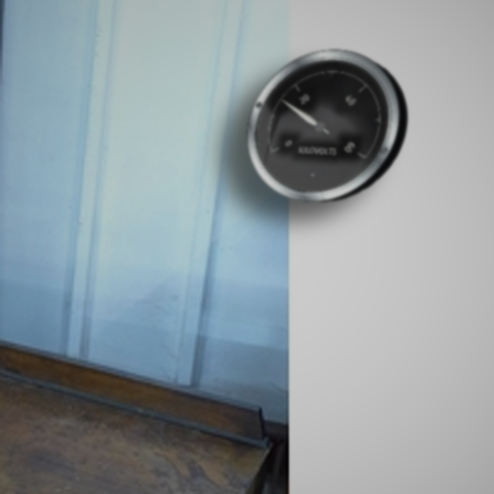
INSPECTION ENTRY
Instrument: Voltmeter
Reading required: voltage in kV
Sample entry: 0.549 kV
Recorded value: 15 kV
